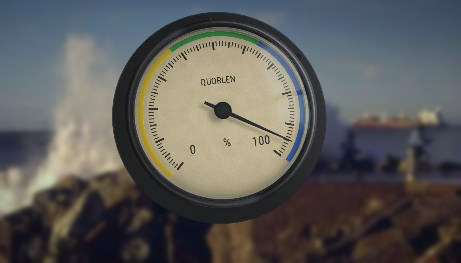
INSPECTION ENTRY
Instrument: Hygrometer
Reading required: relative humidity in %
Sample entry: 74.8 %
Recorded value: 95 %
